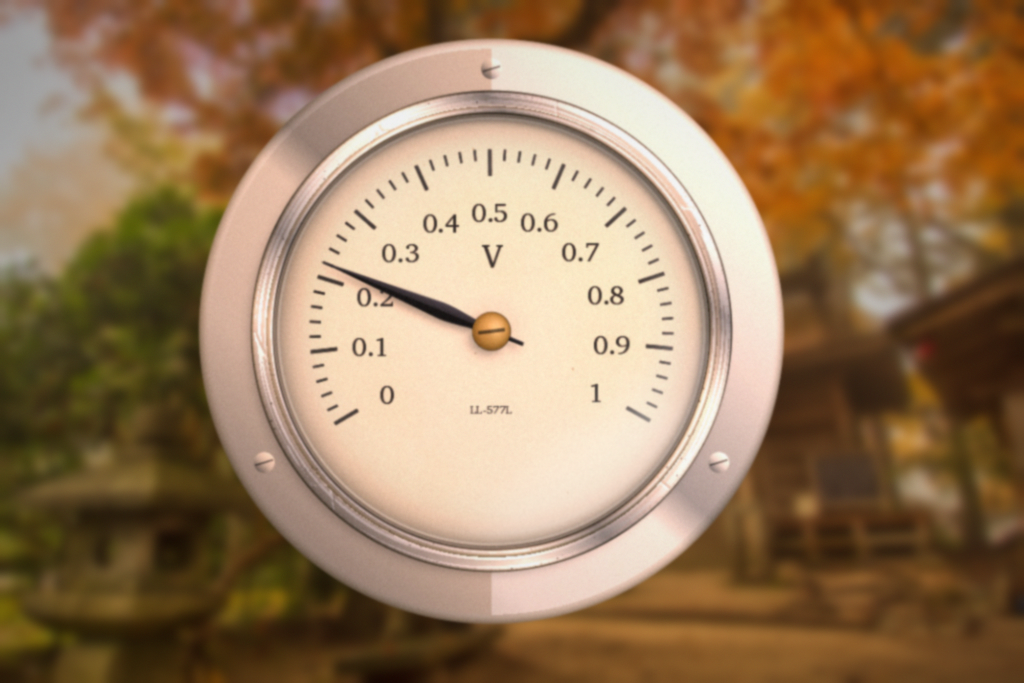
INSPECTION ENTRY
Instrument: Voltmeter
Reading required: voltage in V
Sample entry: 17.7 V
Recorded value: 0.22 V
